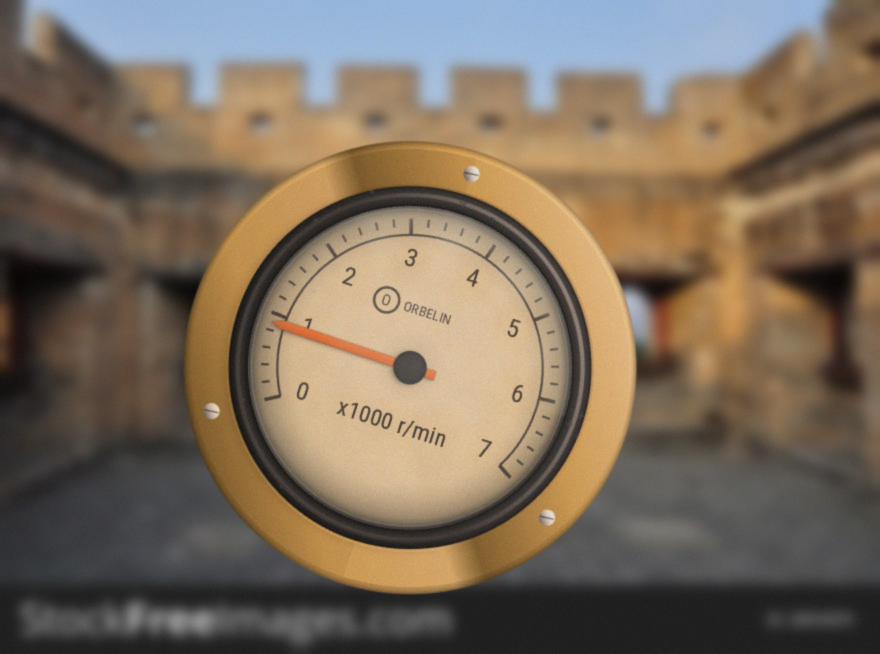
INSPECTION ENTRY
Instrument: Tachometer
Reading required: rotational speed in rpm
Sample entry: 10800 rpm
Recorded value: 900 rpm
